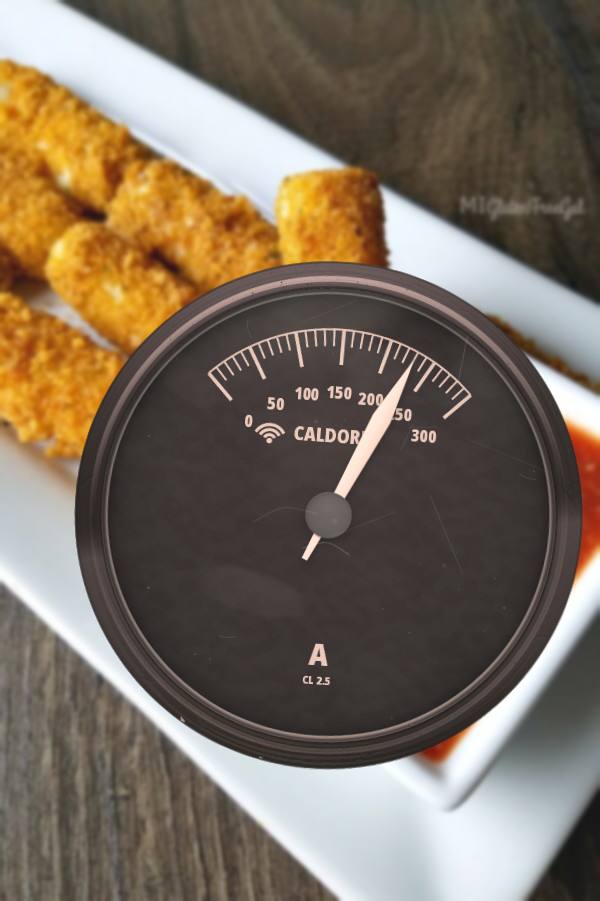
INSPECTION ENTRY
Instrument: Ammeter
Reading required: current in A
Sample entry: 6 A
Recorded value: 230 A
